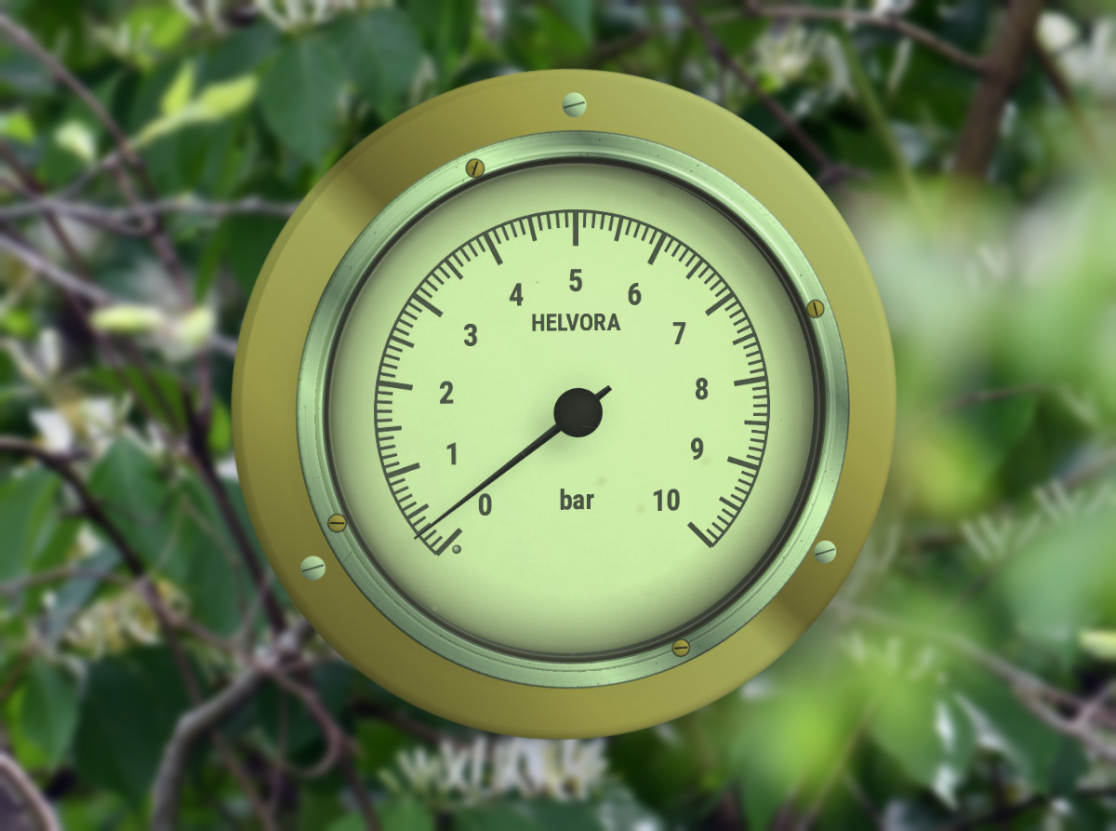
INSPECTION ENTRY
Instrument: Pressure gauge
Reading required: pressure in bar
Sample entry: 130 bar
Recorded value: 0.3 bar
